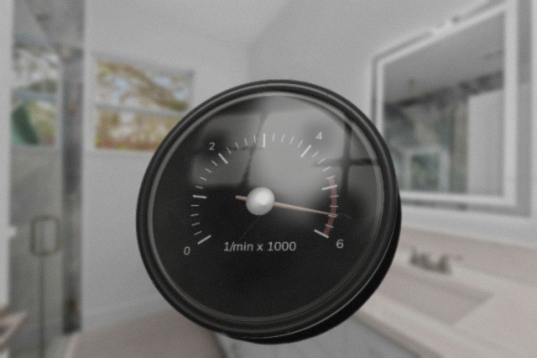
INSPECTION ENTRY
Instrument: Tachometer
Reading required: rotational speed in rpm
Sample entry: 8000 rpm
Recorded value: 5600 rpm
